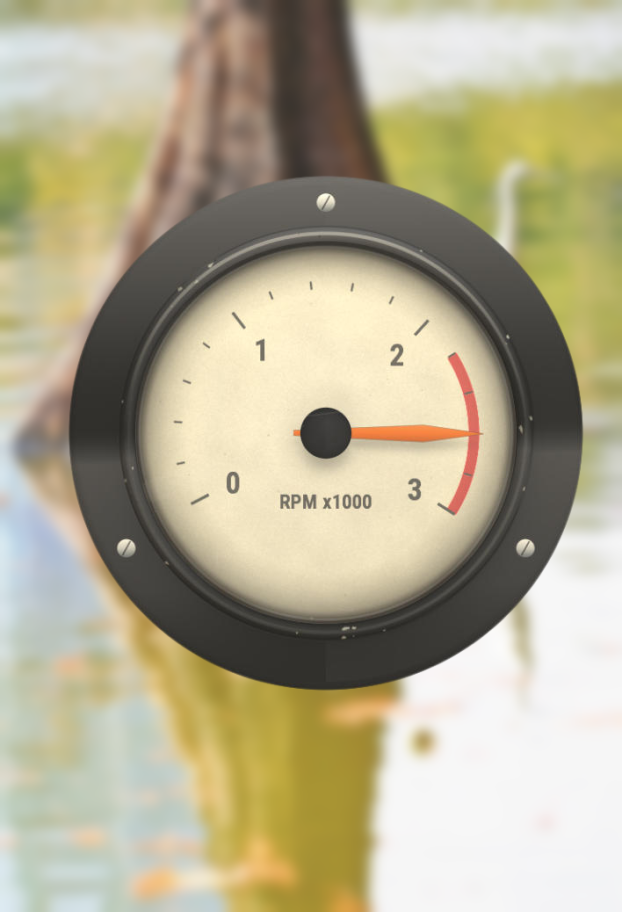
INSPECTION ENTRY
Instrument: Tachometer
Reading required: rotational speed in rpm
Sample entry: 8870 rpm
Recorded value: 2600 rpm
